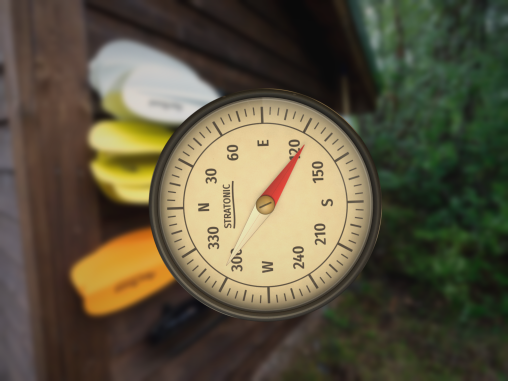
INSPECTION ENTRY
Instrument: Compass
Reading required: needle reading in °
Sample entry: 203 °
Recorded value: 125 °
